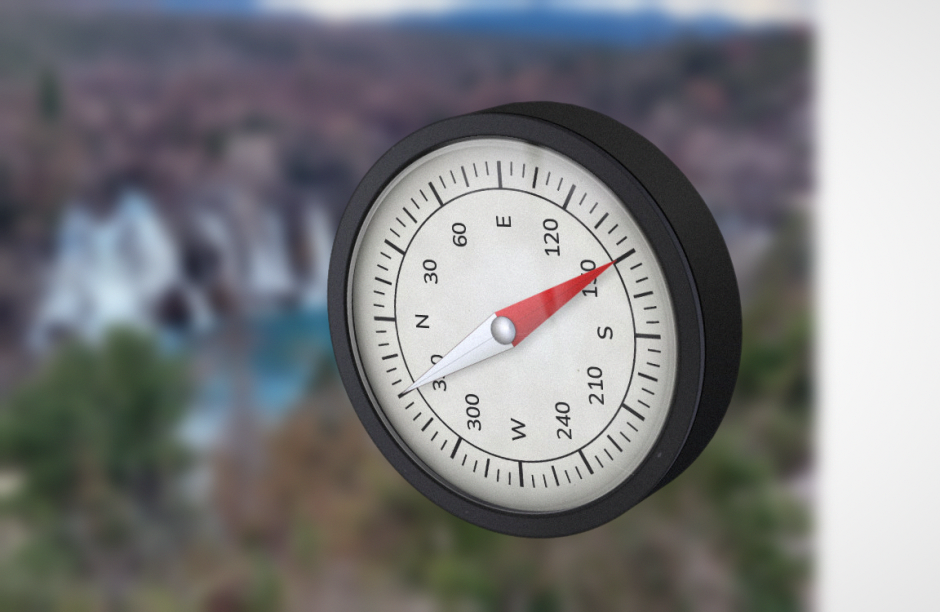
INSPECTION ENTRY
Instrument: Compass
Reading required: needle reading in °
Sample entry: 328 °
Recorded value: 150 °
